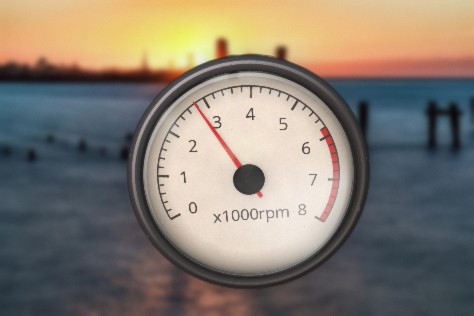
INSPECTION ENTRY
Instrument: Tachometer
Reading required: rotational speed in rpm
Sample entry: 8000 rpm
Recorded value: 2800 rpm
